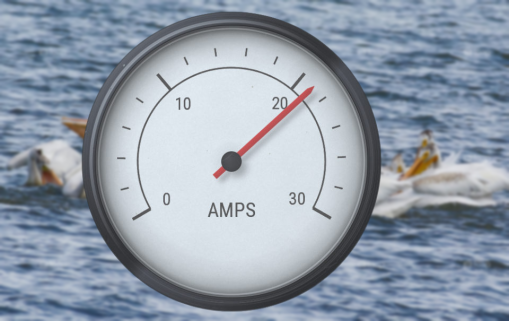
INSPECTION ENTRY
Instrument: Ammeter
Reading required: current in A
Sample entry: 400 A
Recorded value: 21 A
